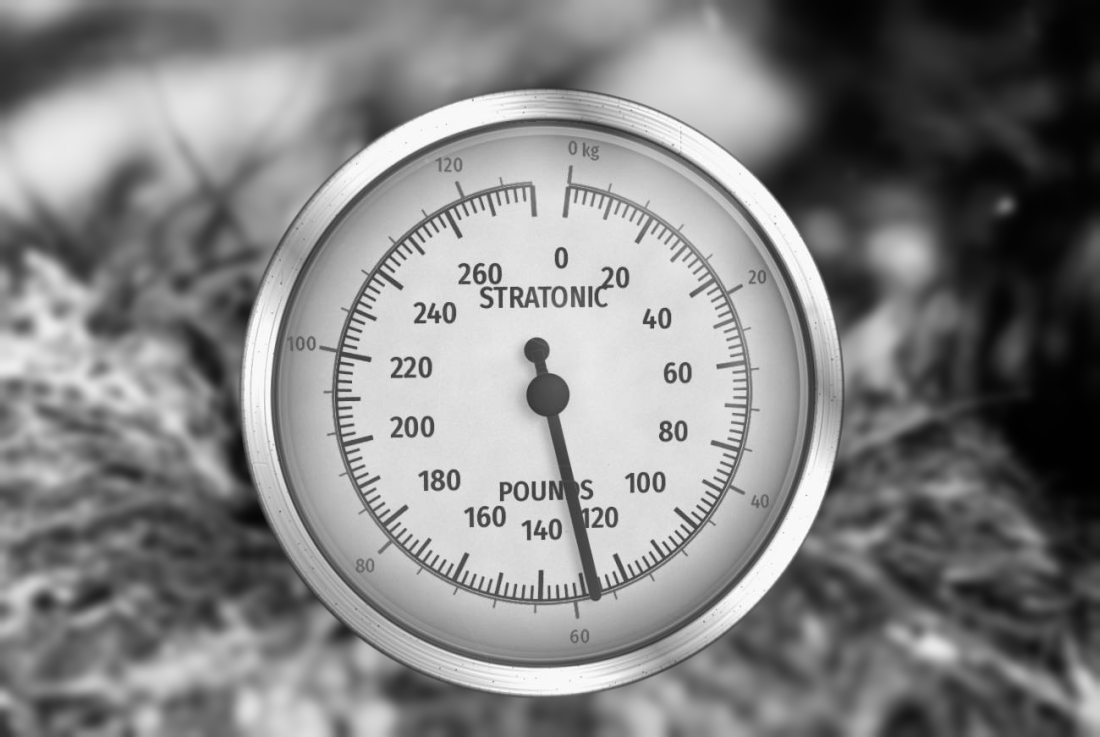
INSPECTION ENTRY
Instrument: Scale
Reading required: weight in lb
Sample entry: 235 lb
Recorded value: 128 lb
